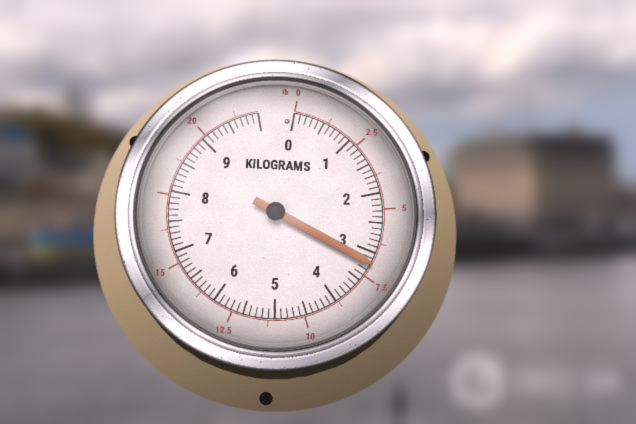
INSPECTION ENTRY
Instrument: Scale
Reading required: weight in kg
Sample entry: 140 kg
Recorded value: 3.2 kg
